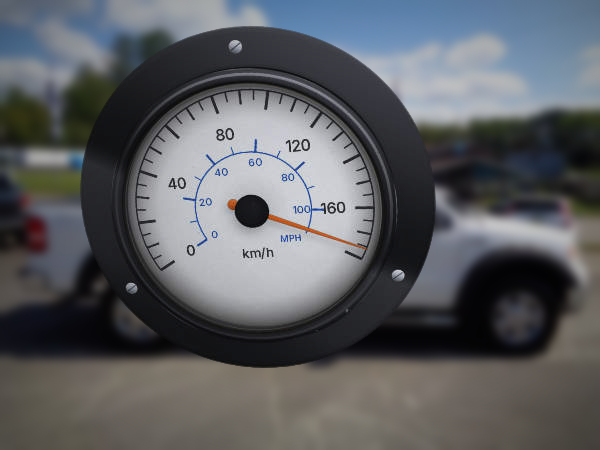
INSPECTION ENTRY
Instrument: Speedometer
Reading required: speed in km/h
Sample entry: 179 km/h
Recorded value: 175 km/h
